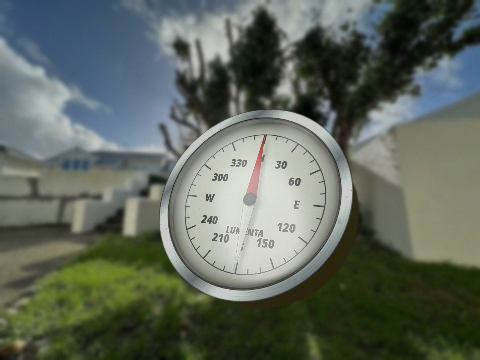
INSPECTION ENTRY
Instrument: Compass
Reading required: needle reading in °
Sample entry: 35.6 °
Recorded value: 0 °
